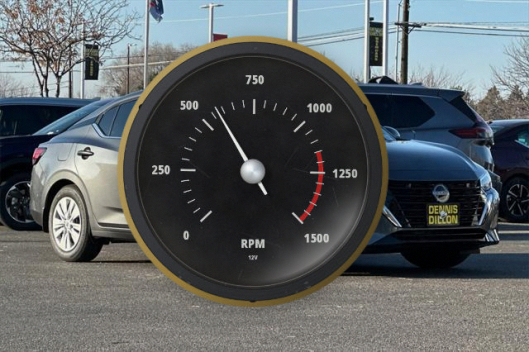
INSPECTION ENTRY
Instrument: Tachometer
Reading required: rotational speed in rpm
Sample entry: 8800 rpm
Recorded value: 575 rpm
